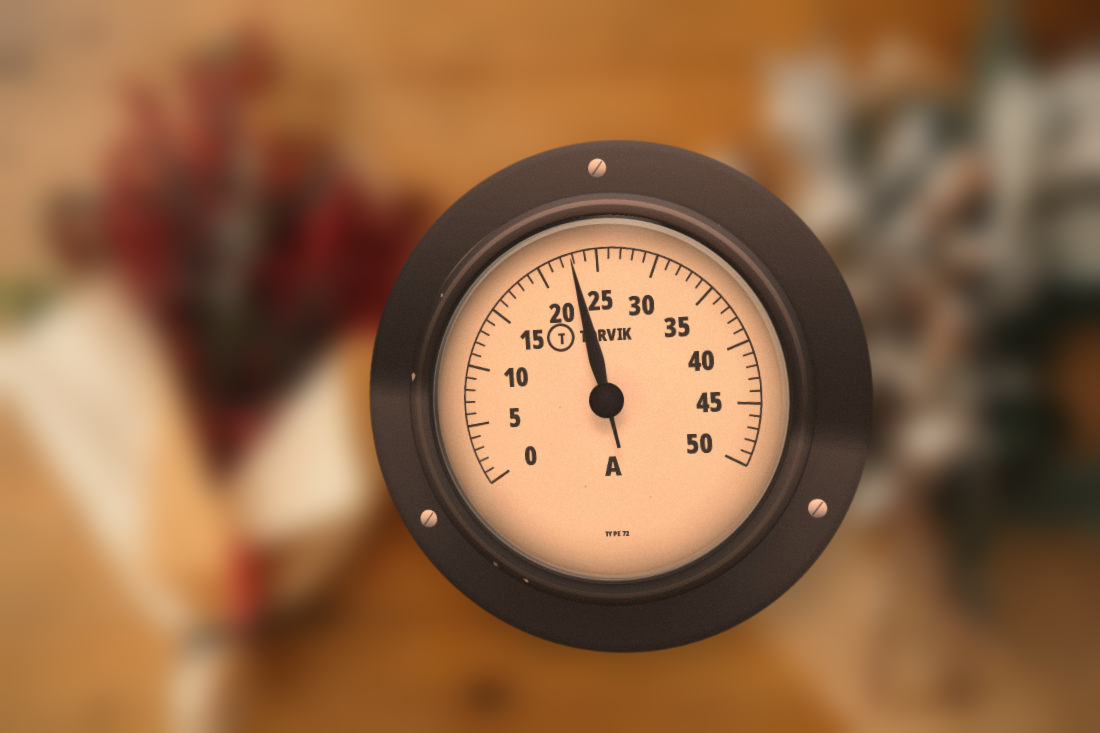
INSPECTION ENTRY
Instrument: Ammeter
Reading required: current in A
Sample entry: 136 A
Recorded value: 23 A
